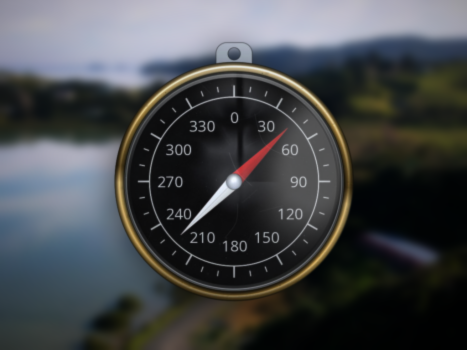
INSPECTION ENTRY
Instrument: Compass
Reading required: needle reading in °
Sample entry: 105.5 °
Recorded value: 45 °
